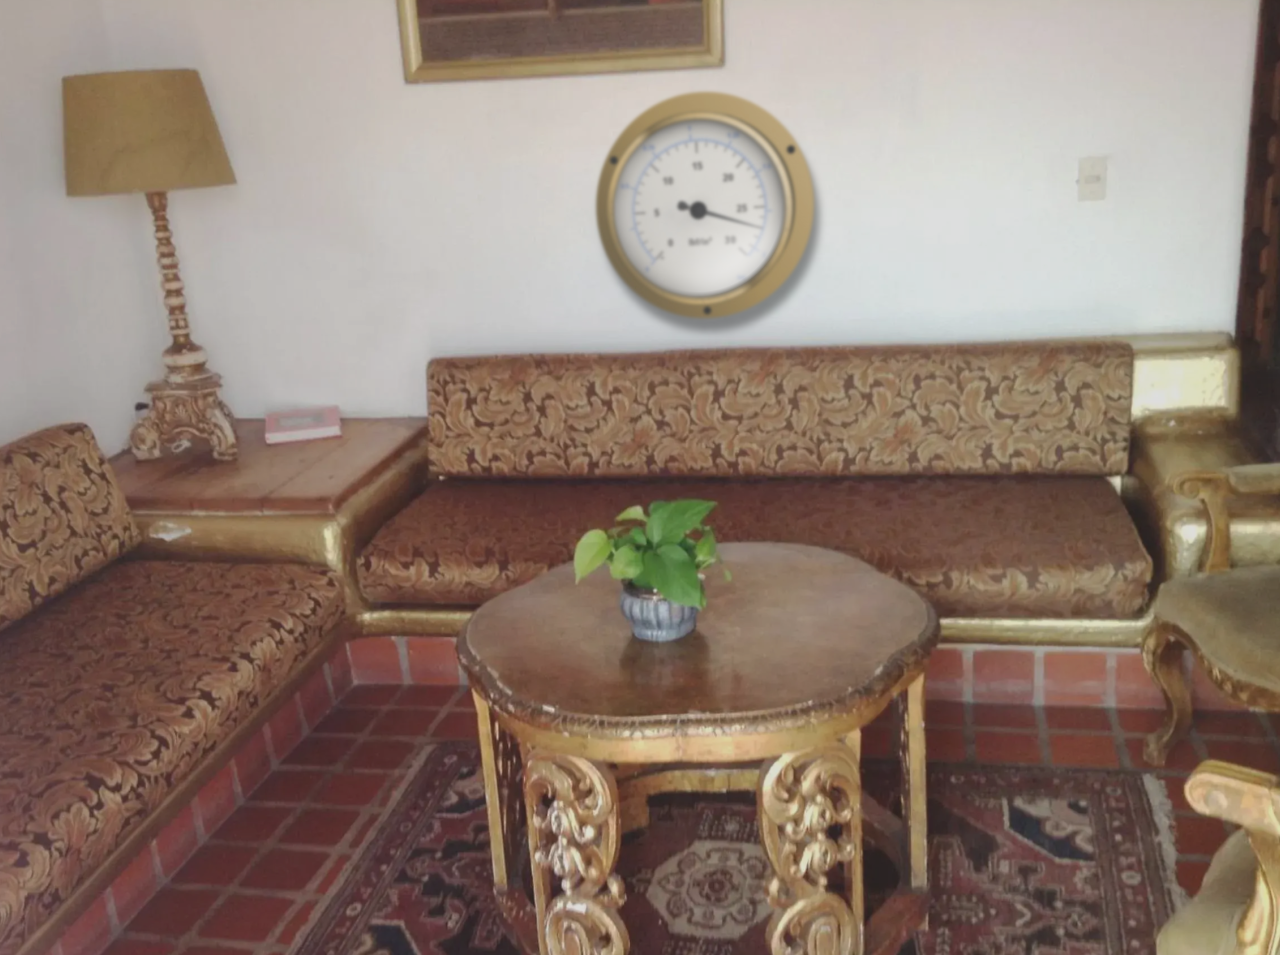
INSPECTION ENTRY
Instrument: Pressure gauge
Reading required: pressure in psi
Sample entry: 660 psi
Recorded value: 27 psi
